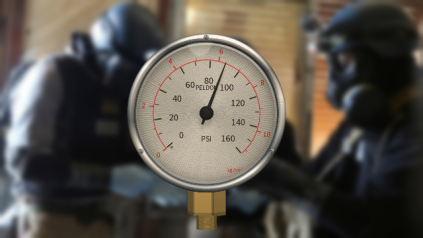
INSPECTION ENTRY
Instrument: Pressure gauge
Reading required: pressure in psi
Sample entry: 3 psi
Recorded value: 90 psi
